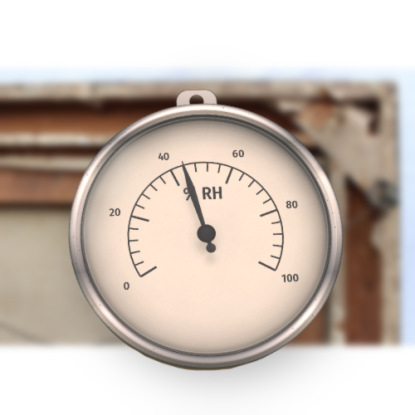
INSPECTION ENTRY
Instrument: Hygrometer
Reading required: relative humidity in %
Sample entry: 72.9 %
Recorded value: 44 %
